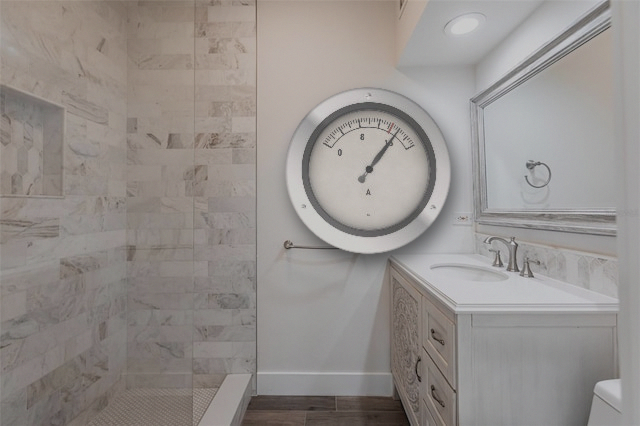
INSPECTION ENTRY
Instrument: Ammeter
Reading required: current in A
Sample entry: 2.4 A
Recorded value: 16 A
